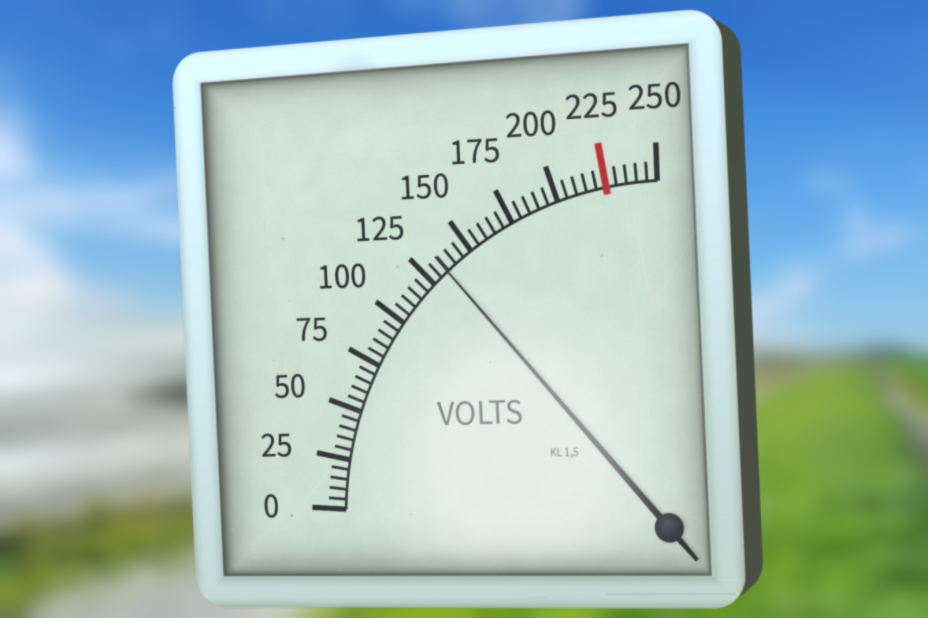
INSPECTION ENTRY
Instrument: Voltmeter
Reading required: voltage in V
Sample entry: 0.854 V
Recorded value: 135 V
